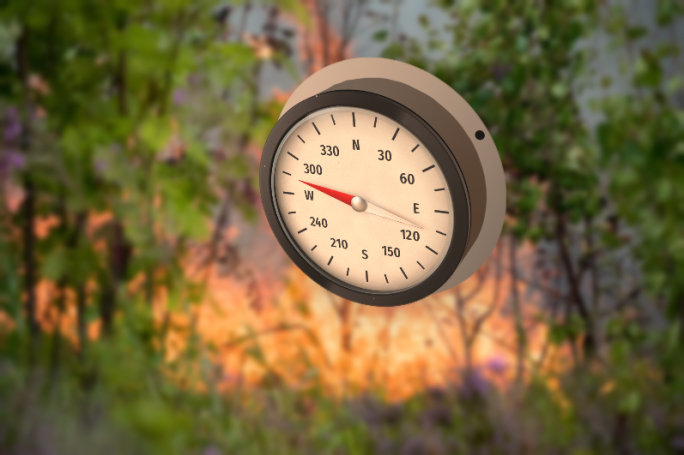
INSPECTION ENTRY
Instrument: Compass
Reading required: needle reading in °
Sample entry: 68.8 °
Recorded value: 285 °
